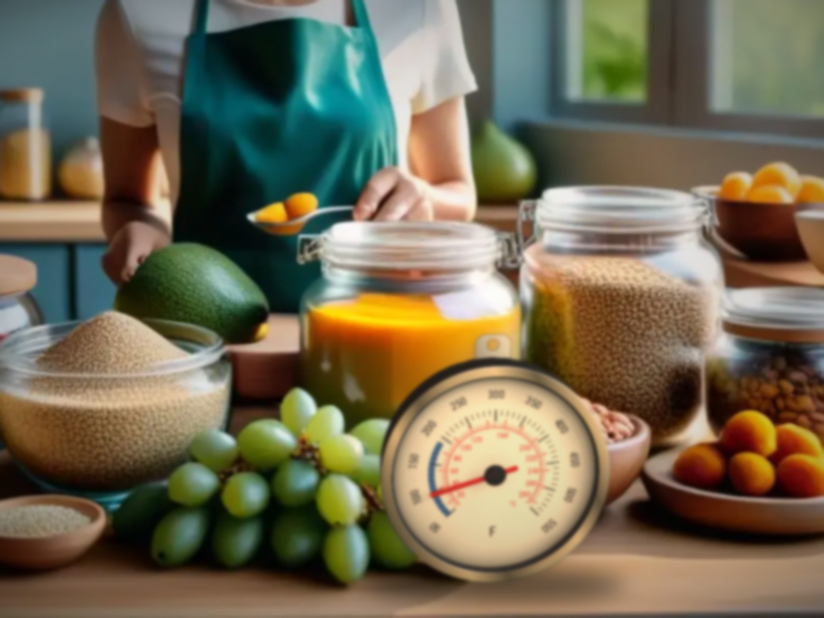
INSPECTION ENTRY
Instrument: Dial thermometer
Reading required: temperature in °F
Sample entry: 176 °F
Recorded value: 100 °F
